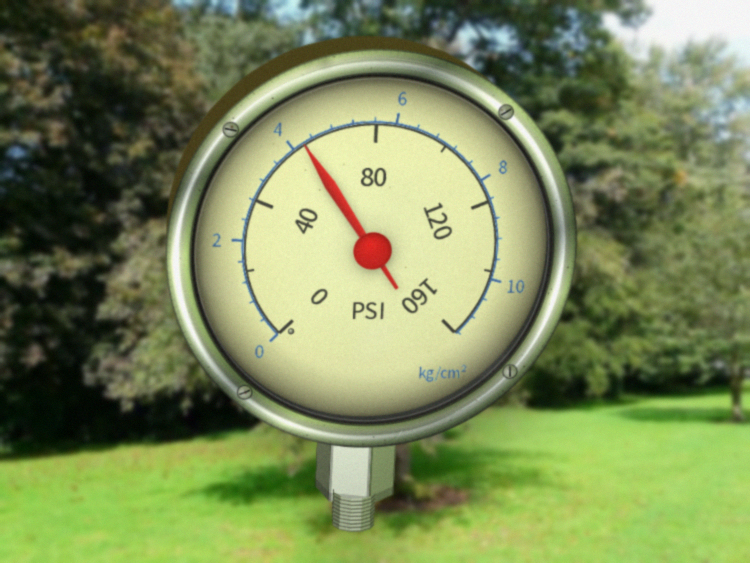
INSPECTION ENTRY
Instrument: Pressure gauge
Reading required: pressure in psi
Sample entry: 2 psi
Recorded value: 60 psi
